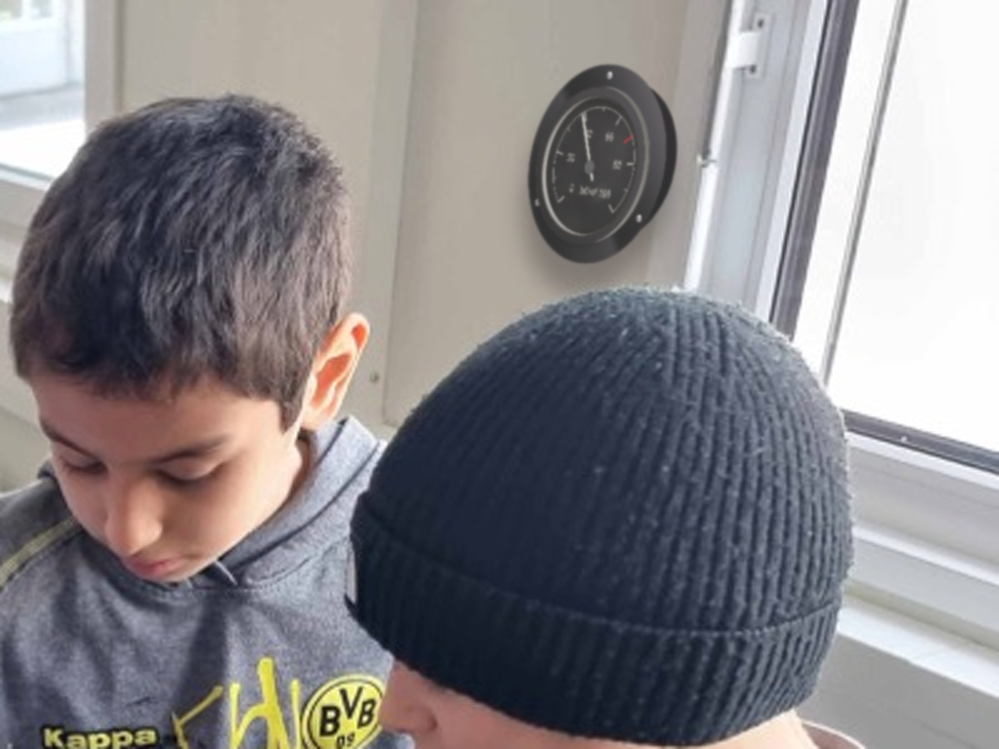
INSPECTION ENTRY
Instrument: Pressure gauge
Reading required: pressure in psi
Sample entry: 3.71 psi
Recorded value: 40 psi
